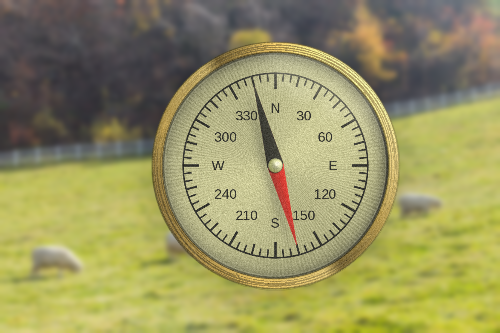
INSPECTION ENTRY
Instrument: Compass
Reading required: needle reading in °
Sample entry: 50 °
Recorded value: 165 °
